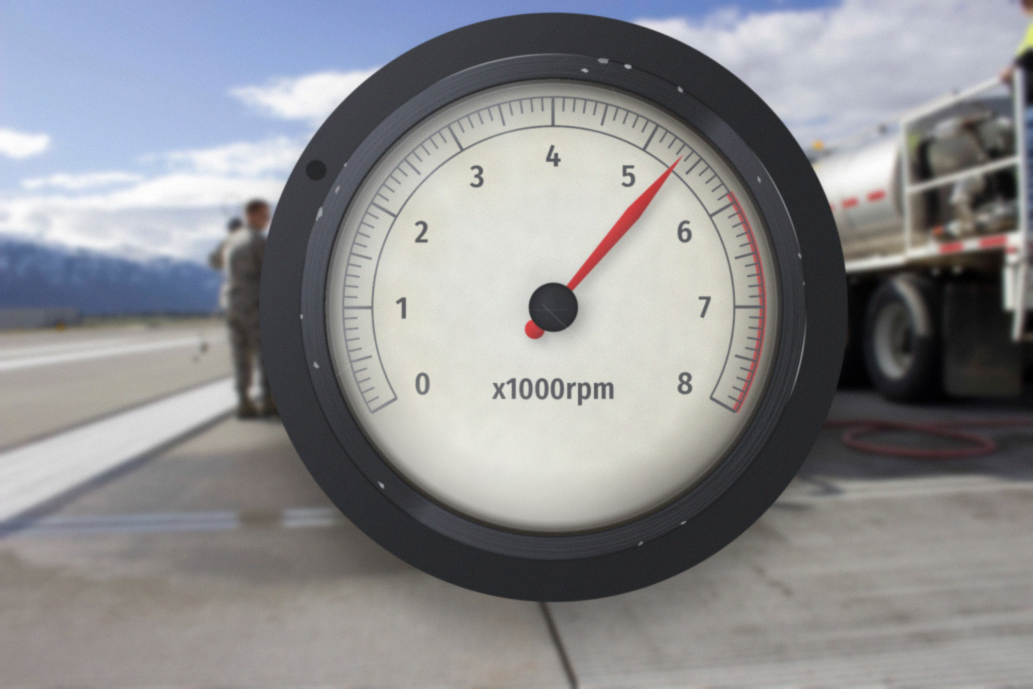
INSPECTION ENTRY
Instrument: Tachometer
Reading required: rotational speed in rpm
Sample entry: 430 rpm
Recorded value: 5350 rpm
